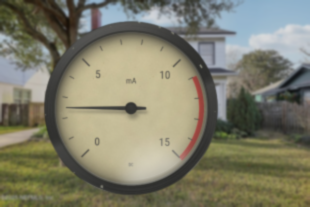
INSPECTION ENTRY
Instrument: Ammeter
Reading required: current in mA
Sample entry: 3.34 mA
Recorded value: 2.5 mA
